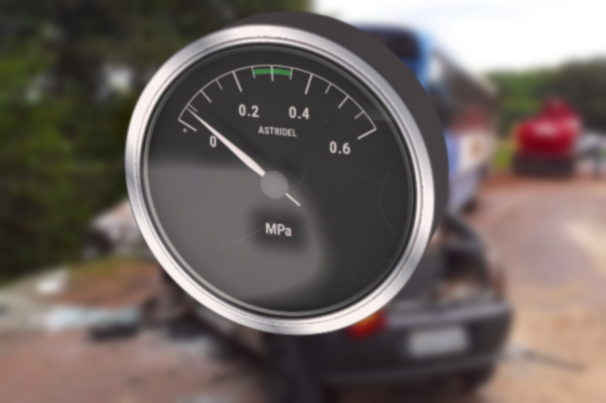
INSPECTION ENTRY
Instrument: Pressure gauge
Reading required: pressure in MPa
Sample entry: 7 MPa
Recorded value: 0.05 MPa
